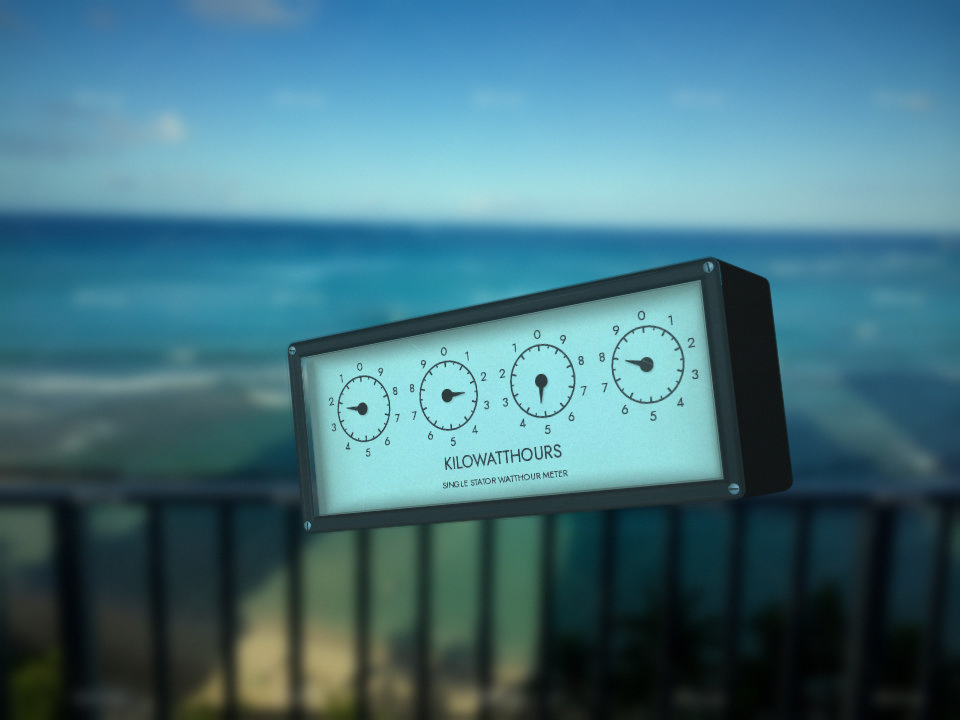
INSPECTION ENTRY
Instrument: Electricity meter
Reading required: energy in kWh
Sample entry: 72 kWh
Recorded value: 2248 kWh
